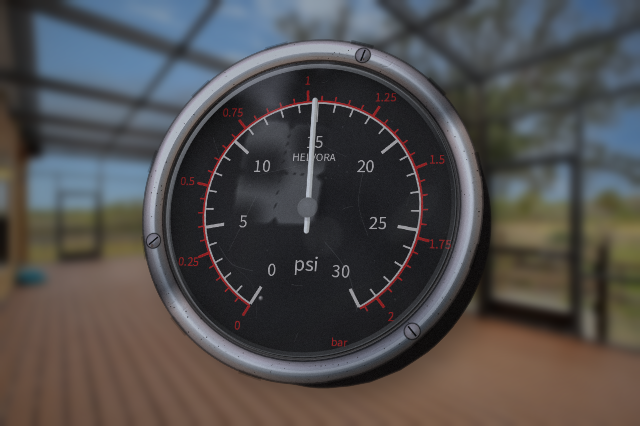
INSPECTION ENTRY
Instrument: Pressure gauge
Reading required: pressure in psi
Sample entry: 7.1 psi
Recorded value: 15 psi
